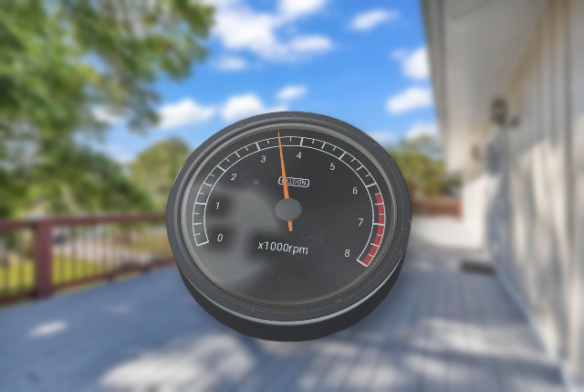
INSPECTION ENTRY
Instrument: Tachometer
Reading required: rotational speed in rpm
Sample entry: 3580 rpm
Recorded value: 3500 rpm
